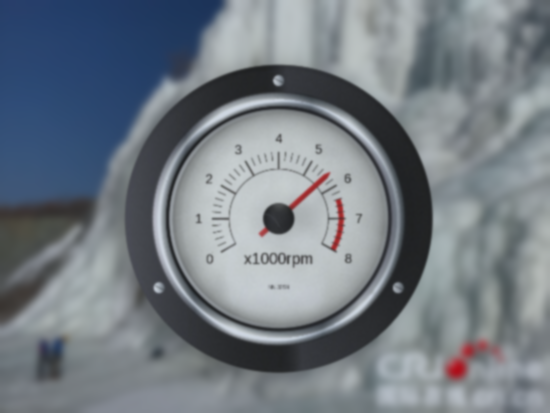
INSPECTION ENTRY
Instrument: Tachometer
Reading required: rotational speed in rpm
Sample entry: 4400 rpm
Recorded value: 5600 rpm
